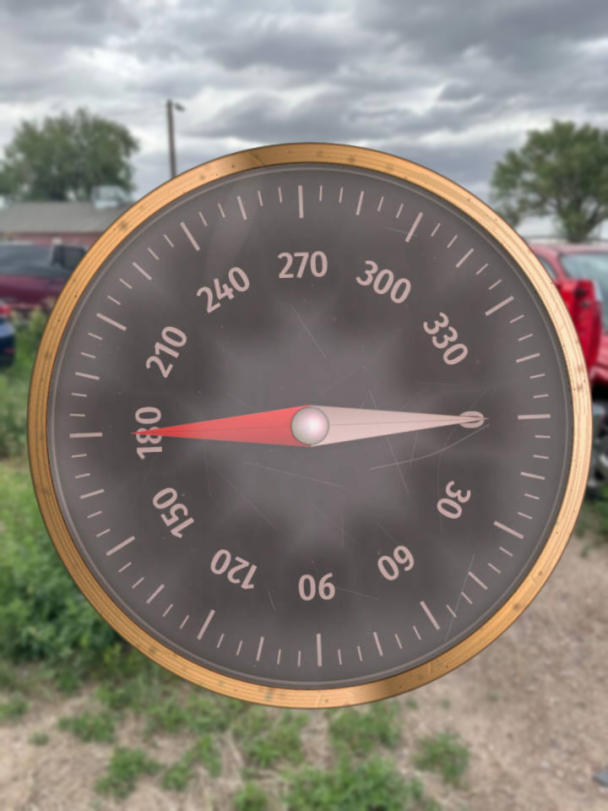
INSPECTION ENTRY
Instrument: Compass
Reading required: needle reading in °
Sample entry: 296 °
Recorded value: 180 °
